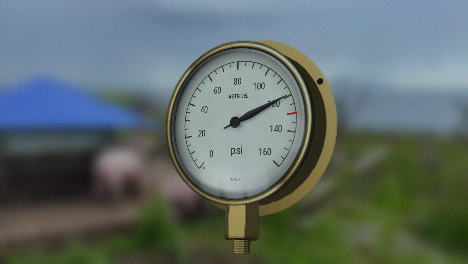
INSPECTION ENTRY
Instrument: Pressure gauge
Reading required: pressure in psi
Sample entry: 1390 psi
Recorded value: 120 psi
